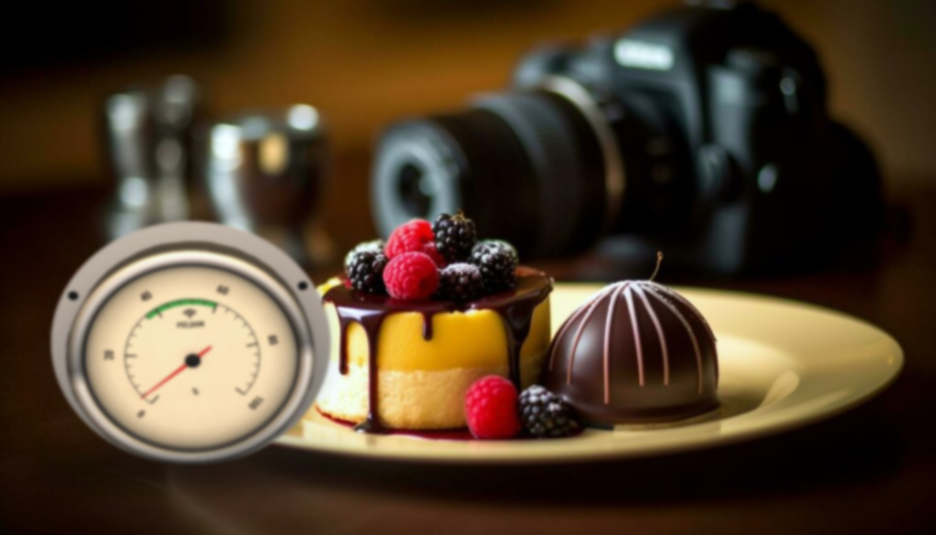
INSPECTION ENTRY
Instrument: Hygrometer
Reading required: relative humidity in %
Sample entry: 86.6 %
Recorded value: 4 %
